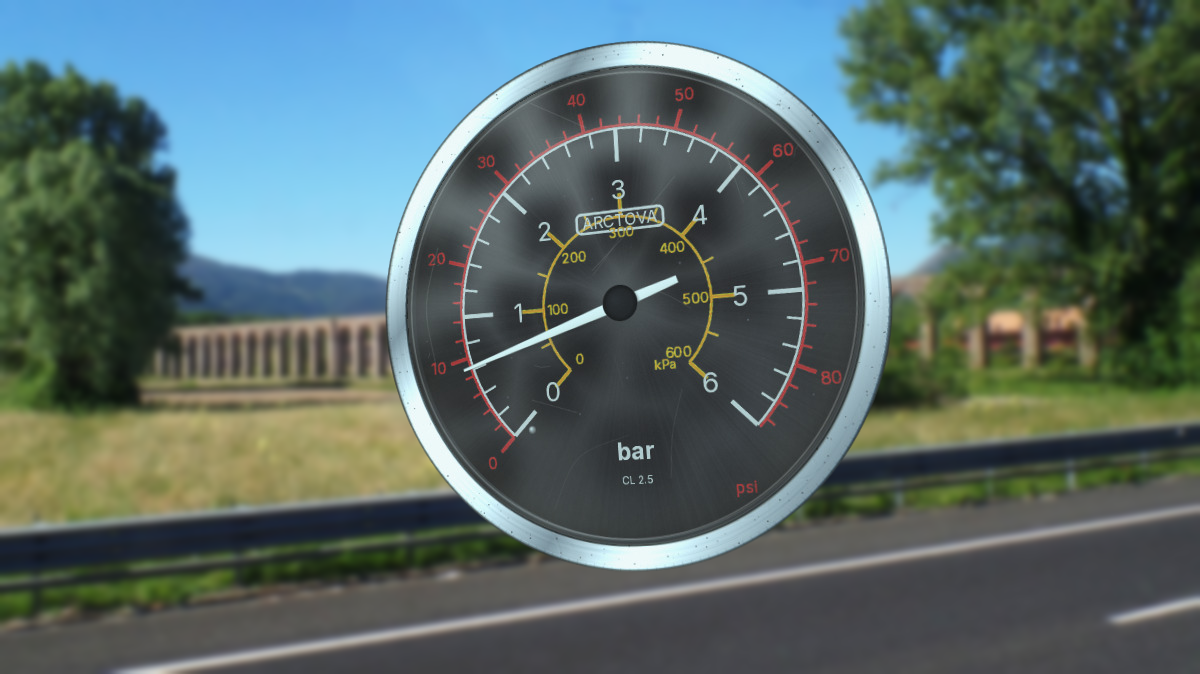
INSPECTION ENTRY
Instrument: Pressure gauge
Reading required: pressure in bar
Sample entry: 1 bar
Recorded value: 0.6 bar
